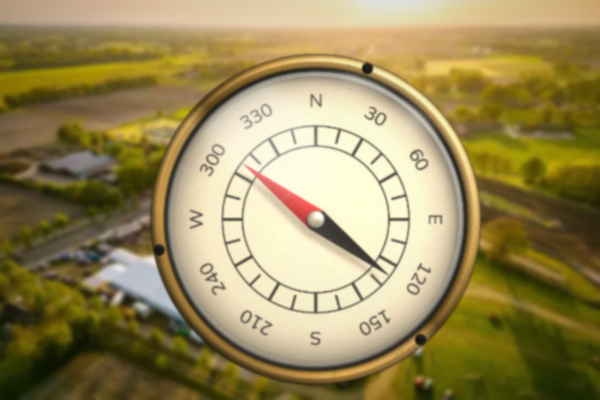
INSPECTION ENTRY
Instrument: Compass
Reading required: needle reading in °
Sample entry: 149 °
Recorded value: 307.5 °
